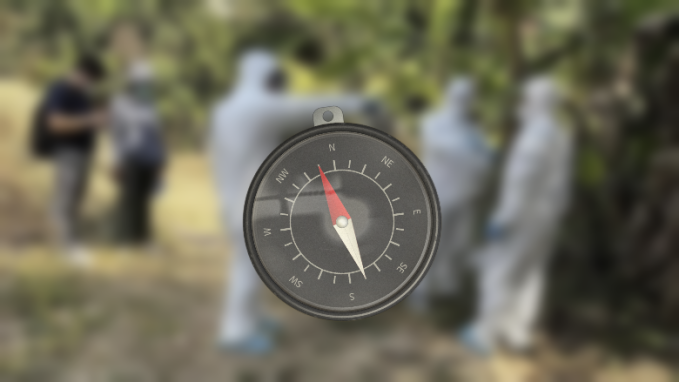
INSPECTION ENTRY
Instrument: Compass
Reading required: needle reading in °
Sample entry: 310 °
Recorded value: 345 °
